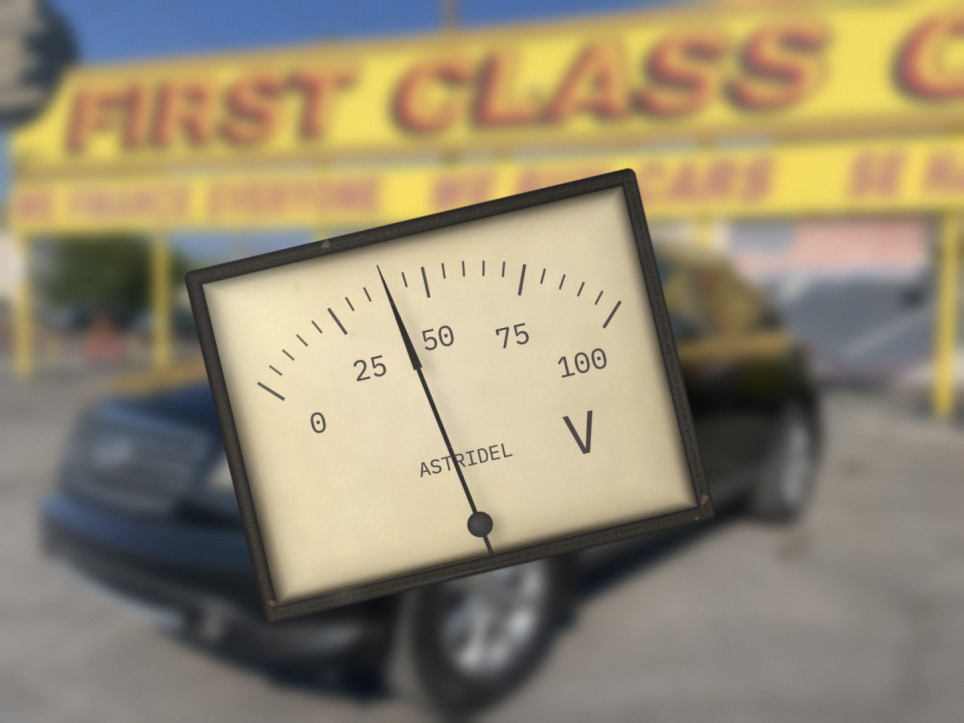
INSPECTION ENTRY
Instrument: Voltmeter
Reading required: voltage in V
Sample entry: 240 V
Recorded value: 40 V
